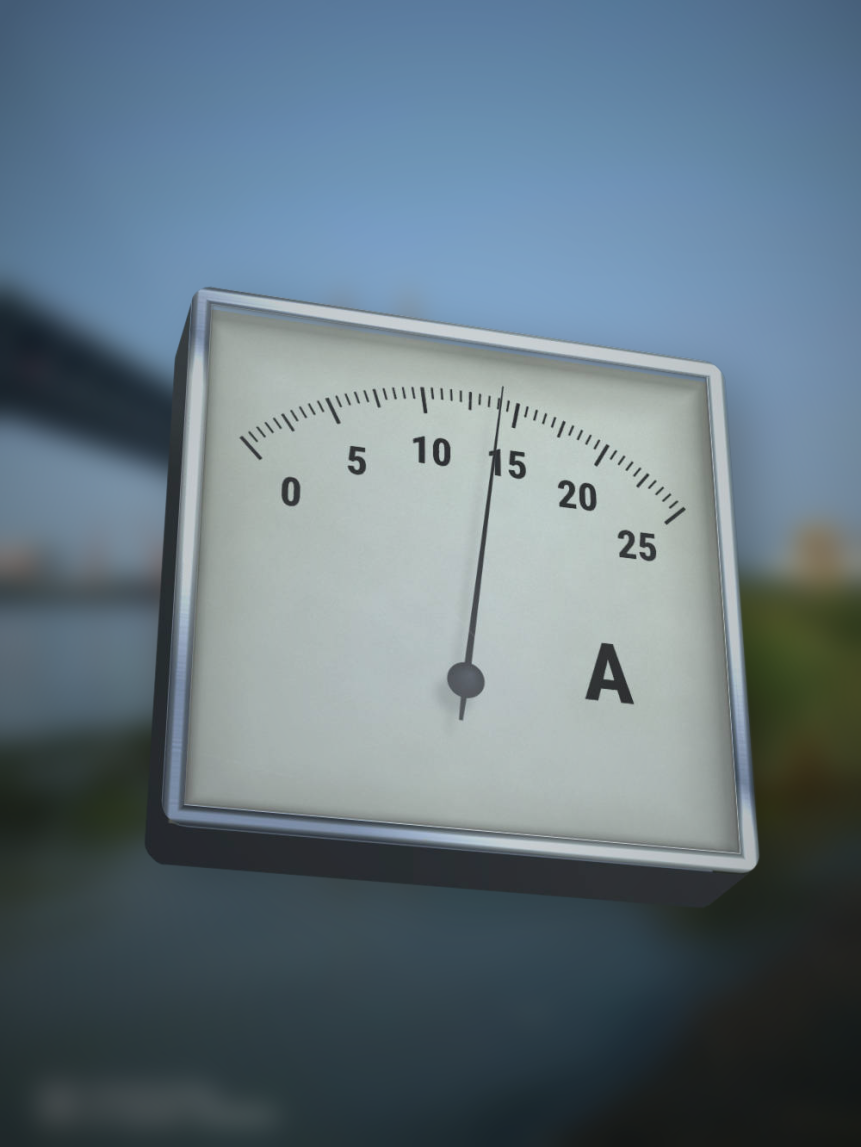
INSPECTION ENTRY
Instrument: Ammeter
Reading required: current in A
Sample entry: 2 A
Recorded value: 14 A
